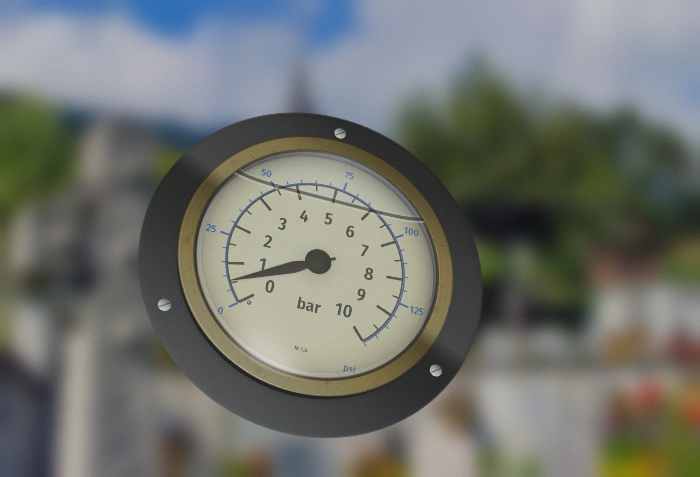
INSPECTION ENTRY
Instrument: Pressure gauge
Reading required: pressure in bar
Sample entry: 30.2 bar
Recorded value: 0.5 bar
